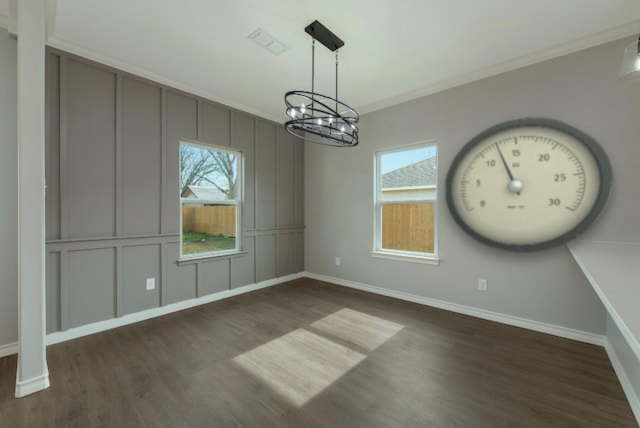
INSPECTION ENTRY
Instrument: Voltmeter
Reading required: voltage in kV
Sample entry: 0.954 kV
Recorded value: 12.5 kV
